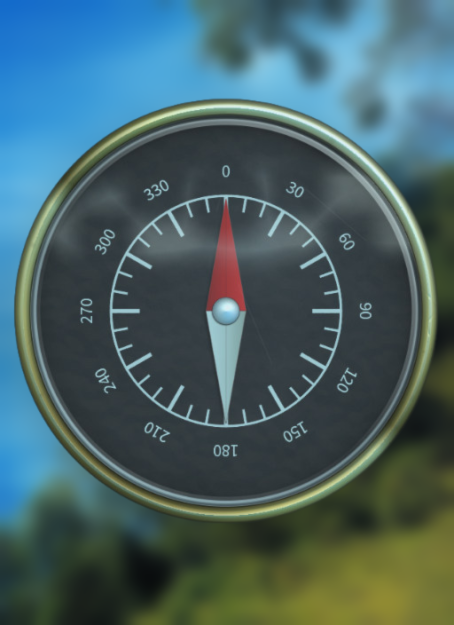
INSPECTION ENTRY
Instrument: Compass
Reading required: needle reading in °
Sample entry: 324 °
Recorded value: 0 °
